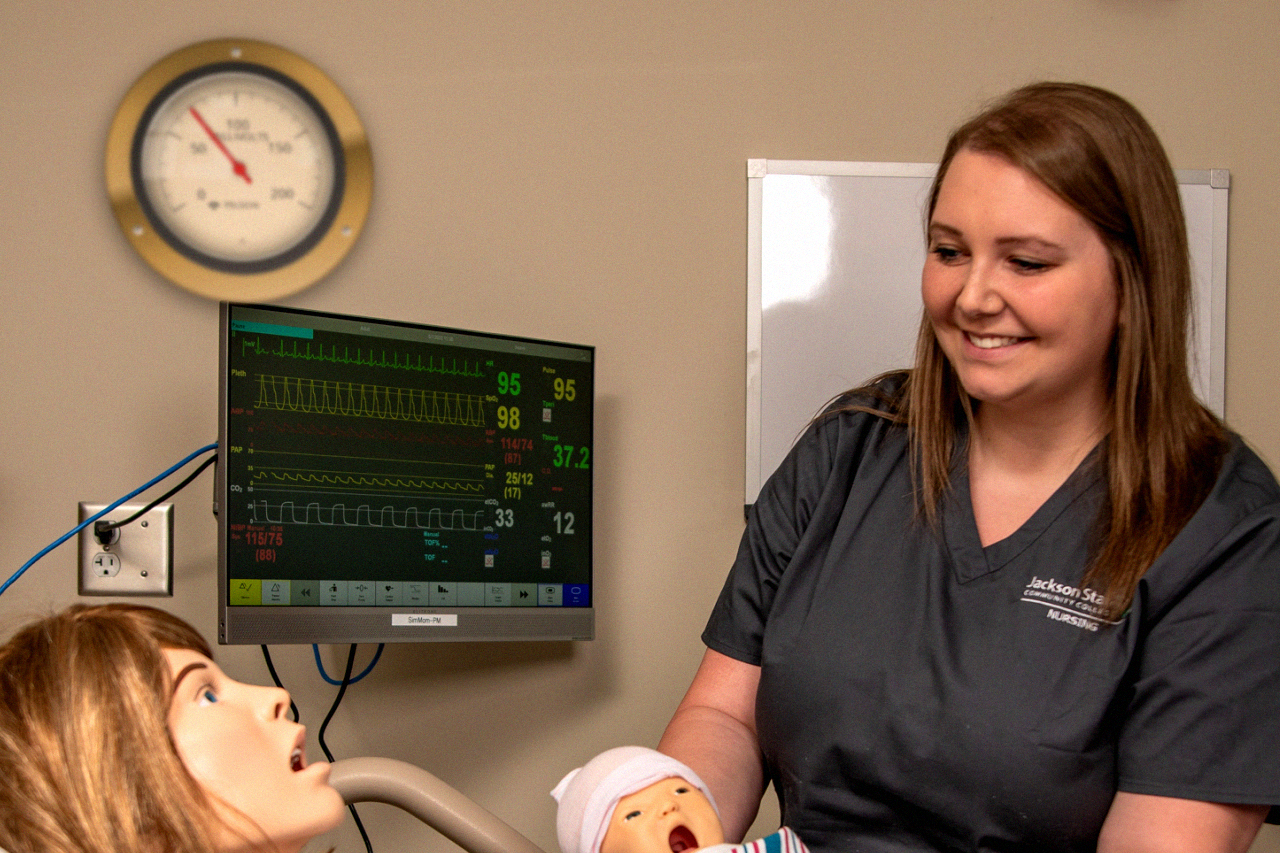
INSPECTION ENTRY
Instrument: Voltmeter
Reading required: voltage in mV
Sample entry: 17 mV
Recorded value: 70 mV
